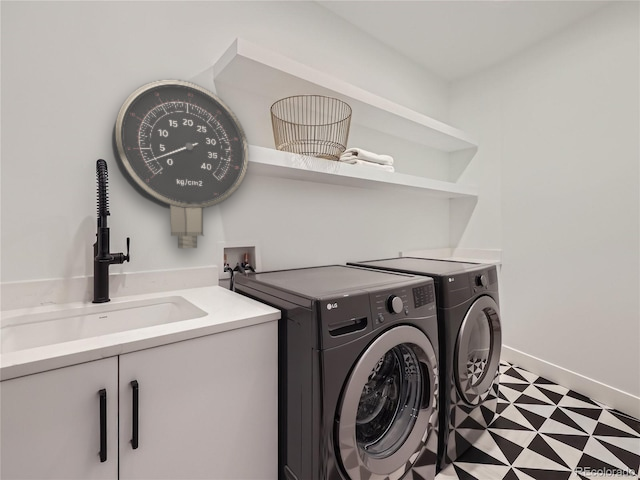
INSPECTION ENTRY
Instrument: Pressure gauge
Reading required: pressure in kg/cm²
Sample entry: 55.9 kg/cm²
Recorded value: 2.5 kg/cm²
